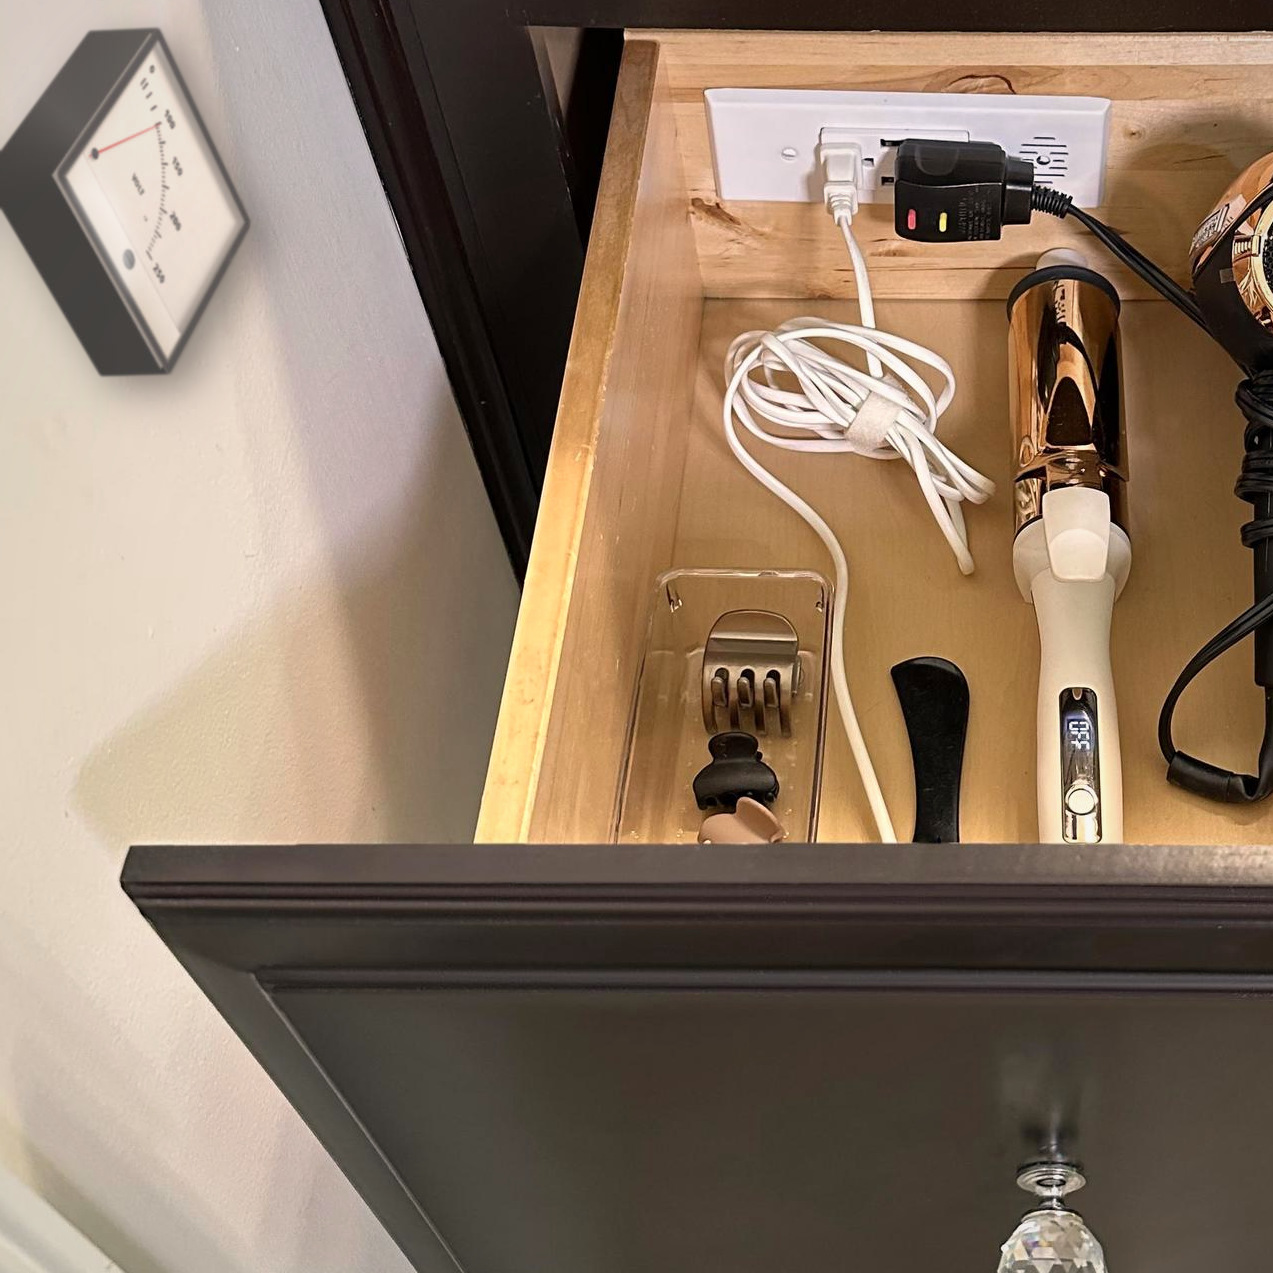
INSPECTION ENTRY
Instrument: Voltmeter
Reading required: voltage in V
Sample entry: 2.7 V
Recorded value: 100 V
